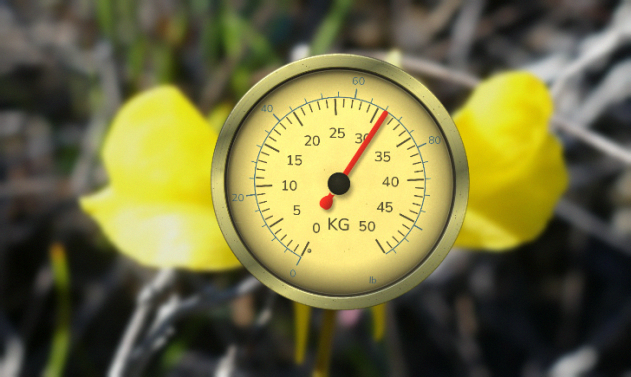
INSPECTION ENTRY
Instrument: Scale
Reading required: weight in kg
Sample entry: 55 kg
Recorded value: 31 kg
